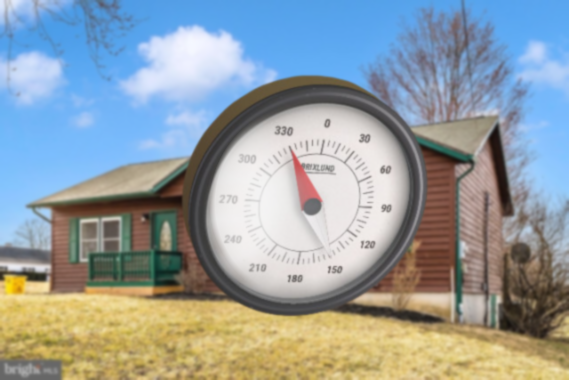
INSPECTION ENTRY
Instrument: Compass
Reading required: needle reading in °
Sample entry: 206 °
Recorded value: 330 °
